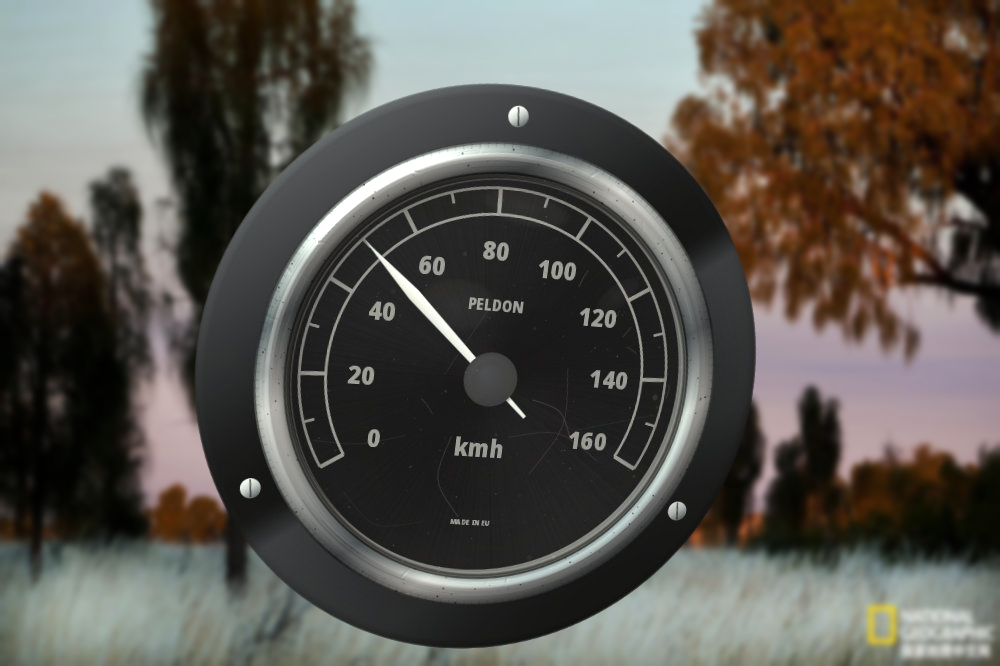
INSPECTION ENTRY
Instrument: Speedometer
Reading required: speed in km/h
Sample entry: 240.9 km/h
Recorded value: 50 km/h
